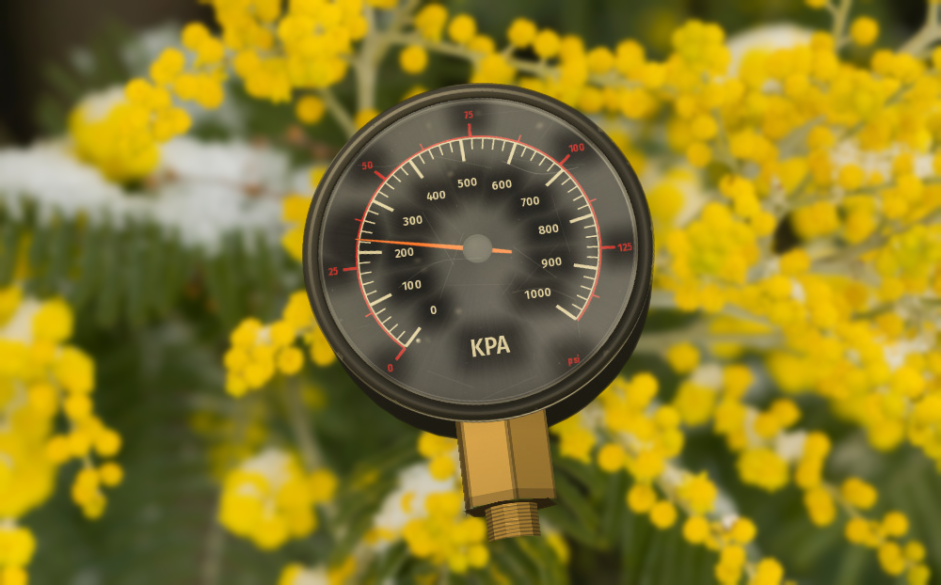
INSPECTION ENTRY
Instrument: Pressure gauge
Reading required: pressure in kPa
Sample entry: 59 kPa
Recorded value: 220 kPa
